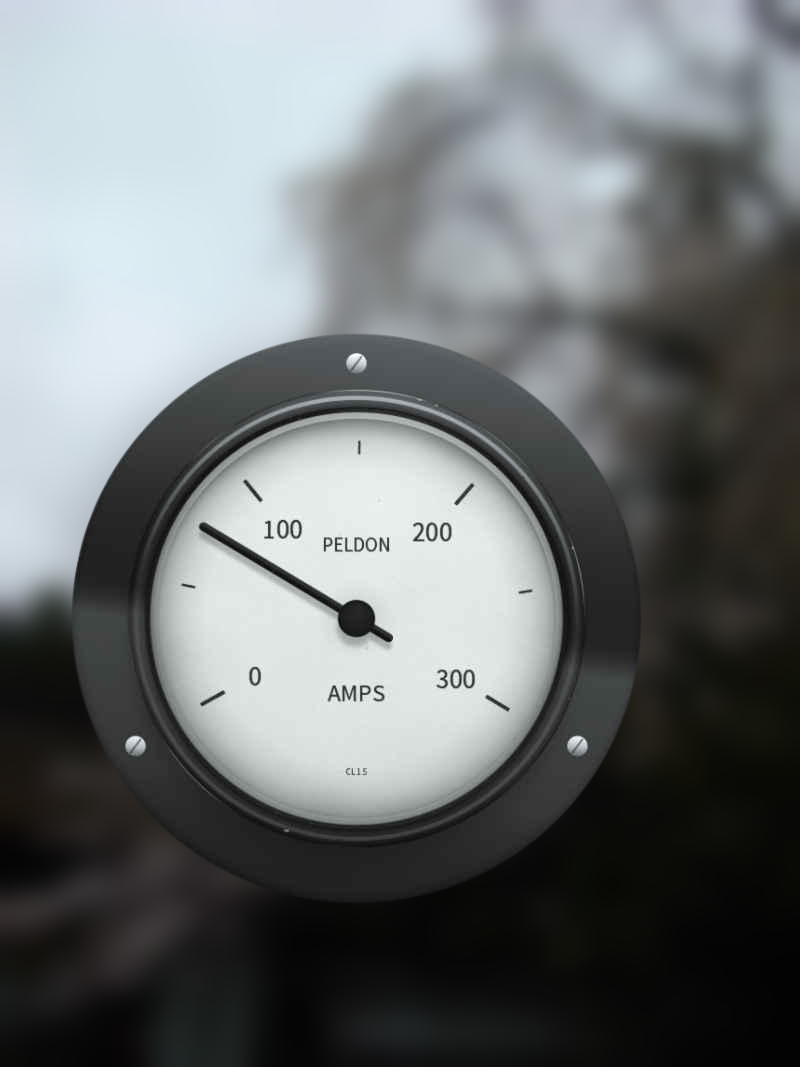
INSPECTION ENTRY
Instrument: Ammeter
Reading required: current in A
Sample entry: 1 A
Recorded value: 75 A
